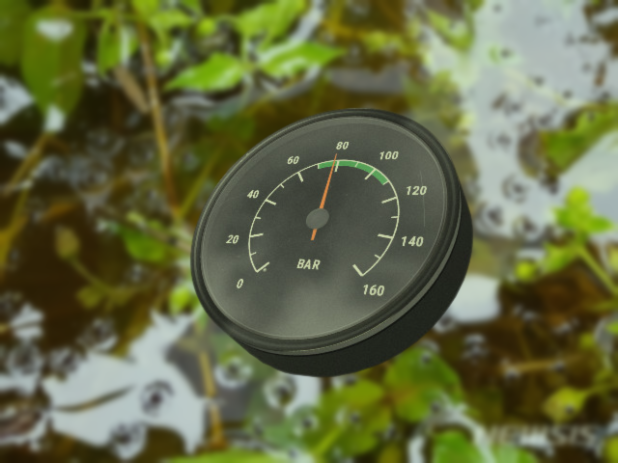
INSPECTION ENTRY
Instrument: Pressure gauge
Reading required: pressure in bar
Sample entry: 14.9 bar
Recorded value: 80 bar
